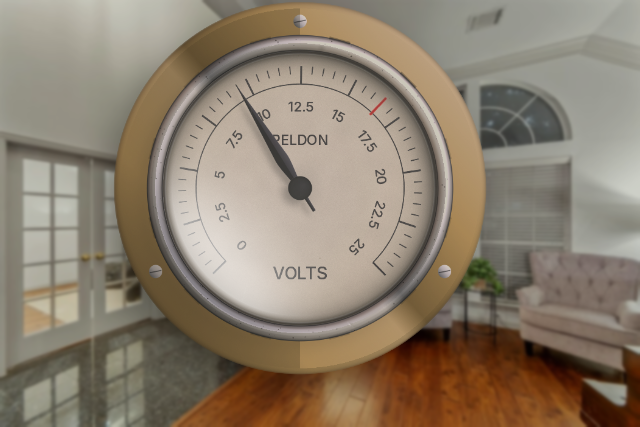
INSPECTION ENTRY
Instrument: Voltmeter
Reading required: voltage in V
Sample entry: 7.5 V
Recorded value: 9.5 V
